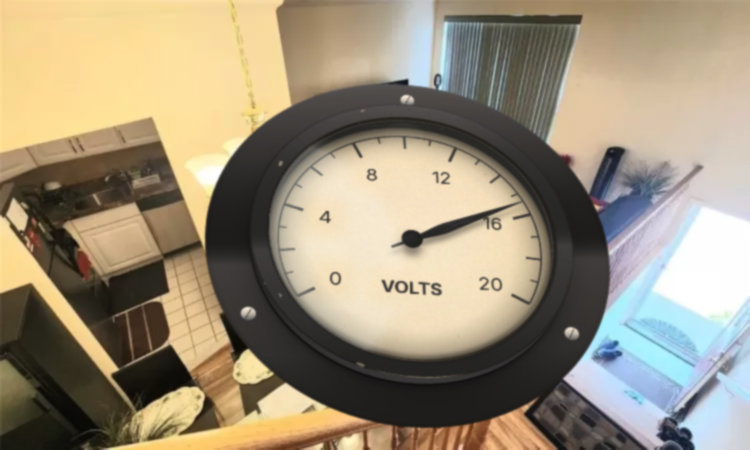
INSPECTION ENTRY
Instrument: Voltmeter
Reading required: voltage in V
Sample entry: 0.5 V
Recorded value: 15.5 V
